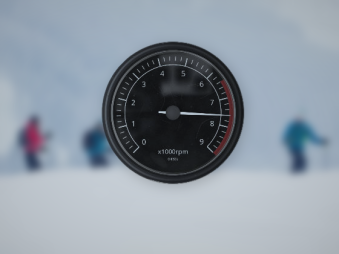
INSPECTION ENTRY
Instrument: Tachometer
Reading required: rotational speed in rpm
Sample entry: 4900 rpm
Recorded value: 7600 rpm
